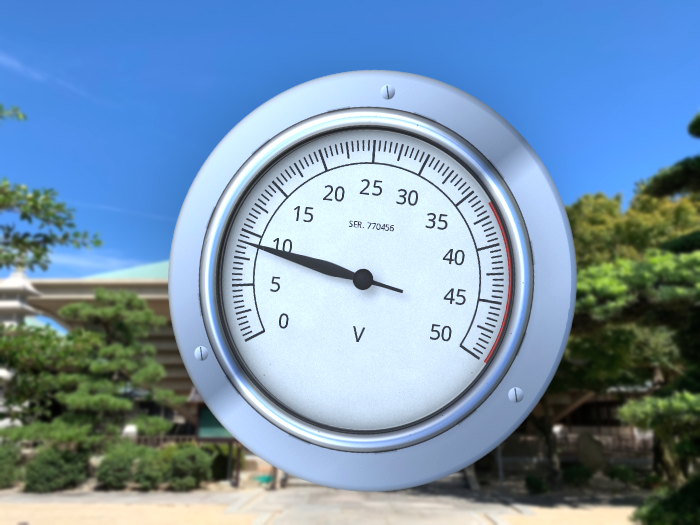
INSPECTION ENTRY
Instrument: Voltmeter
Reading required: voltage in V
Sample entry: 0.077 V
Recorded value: 9 V
